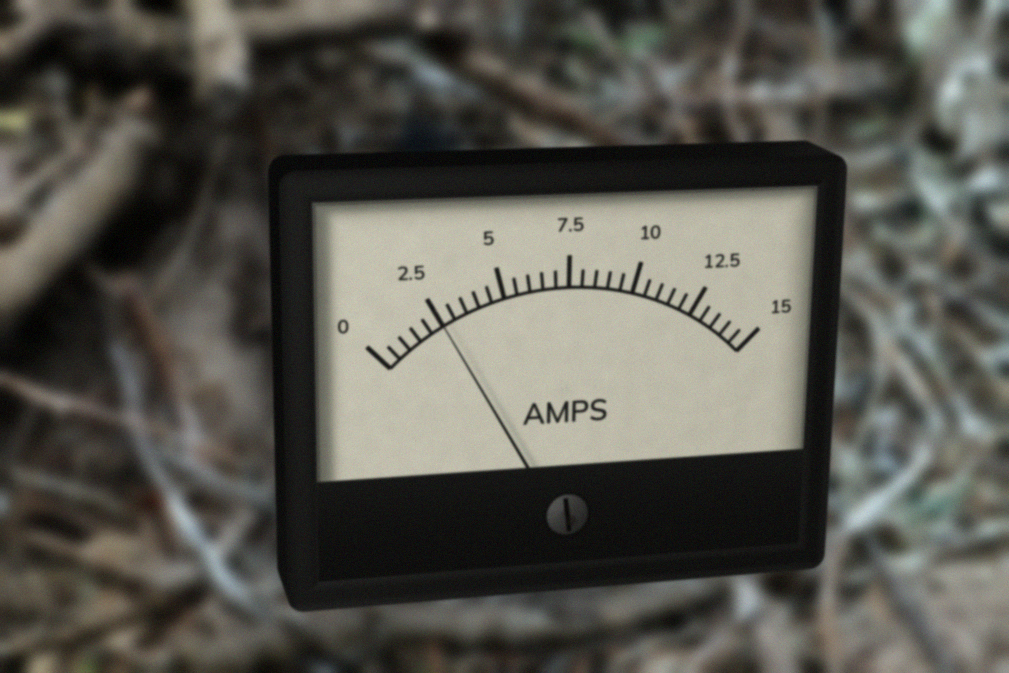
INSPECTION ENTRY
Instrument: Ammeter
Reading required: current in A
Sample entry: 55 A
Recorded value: 2.5 A
